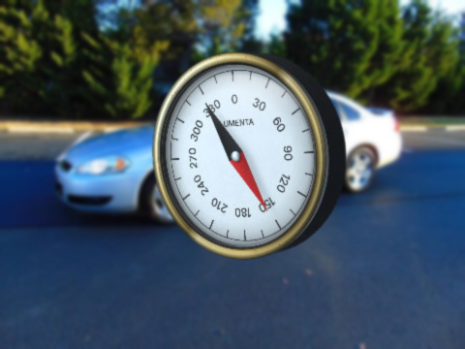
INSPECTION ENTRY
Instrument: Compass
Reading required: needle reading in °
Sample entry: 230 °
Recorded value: 150 °
